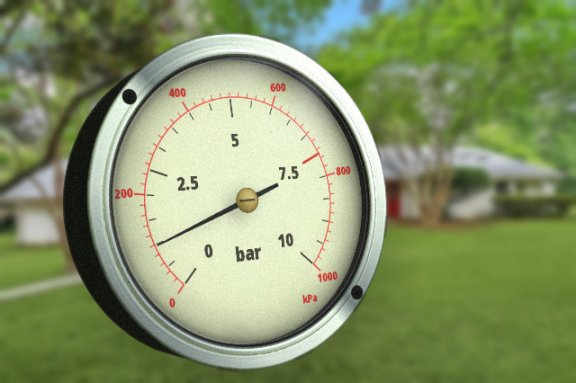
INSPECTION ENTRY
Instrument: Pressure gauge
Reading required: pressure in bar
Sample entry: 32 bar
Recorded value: 1 bar
